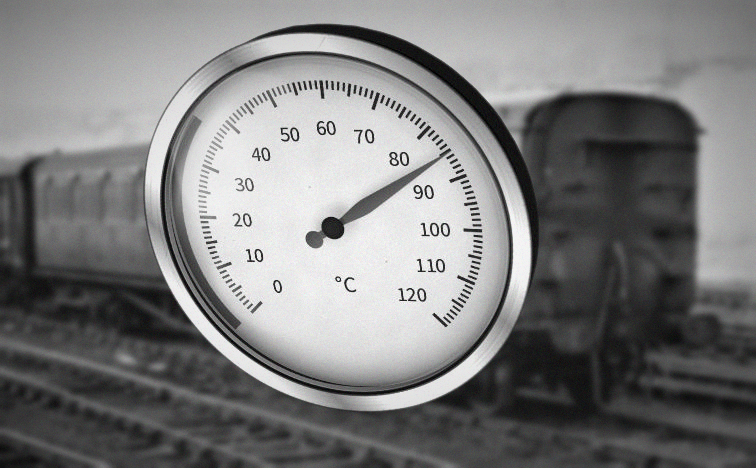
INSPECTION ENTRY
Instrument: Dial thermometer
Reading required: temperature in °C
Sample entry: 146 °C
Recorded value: 85 °C
